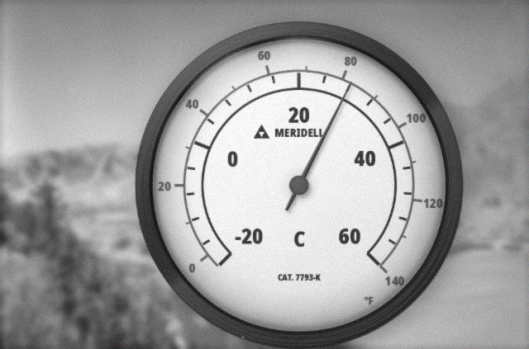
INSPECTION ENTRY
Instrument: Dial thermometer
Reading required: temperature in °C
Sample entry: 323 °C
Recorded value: 28 °C
